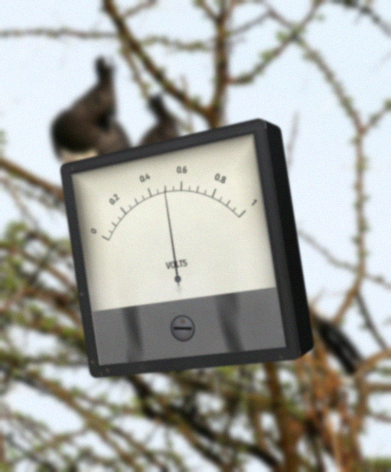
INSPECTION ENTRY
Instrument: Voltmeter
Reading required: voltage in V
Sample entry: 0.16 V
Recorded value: 0.5 V
